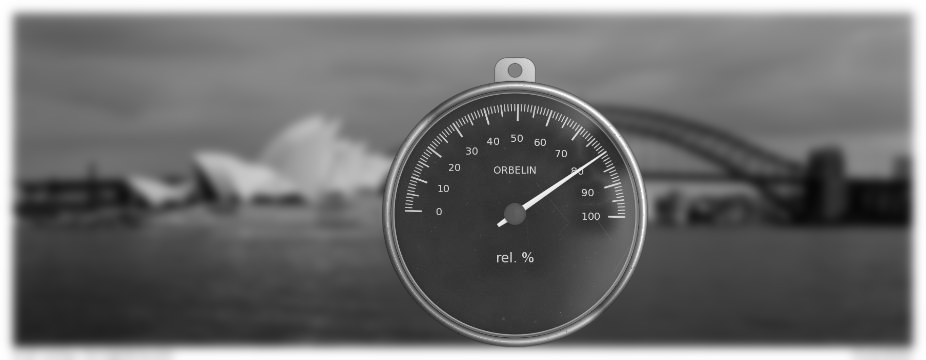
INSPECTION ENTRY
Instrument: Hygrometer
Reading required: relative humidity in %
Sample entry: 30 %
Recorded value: 80 %
